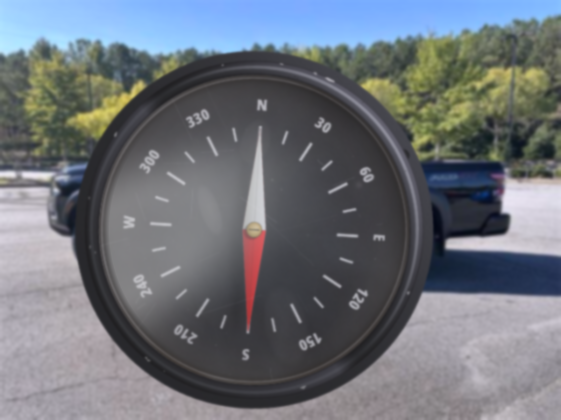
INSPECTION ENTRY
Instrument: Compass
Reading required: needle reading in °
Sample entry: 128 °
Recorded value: 180 °
